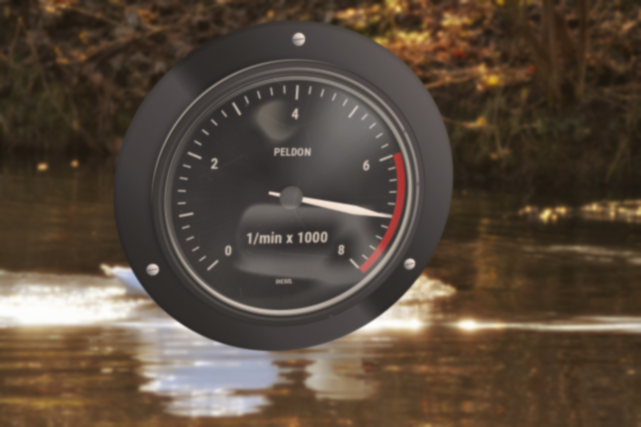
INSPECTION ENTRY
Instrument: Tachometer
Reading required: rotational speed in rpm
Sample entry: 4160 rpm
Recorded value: 7000 rpm
